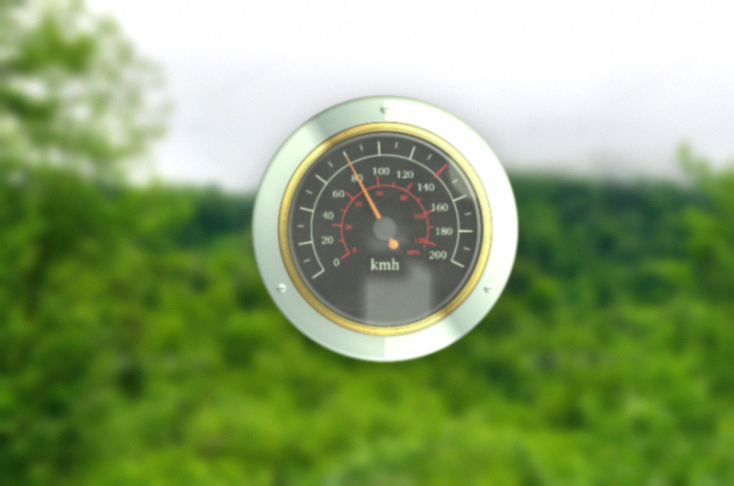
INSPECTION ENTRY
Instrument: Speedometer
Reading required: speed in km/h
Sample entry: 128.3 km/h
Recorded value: 80 km/h
